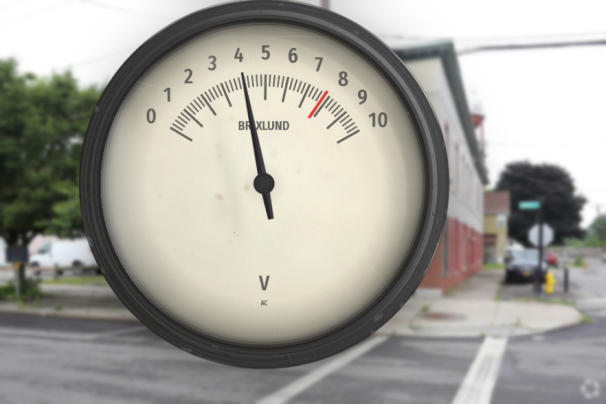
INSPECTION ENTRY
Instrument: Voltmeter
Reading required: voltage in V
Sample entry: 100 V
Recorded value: 4 V
